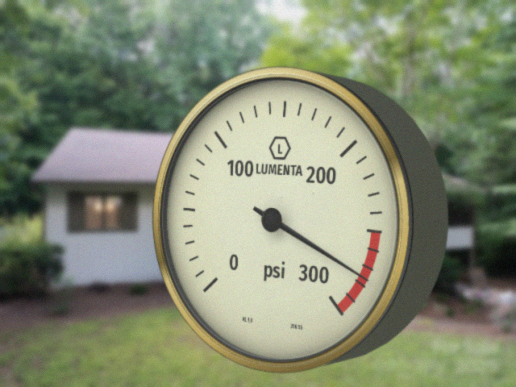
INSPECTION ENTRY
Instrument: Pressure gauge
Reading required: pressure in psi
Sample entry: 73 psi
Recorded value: 275 psi
